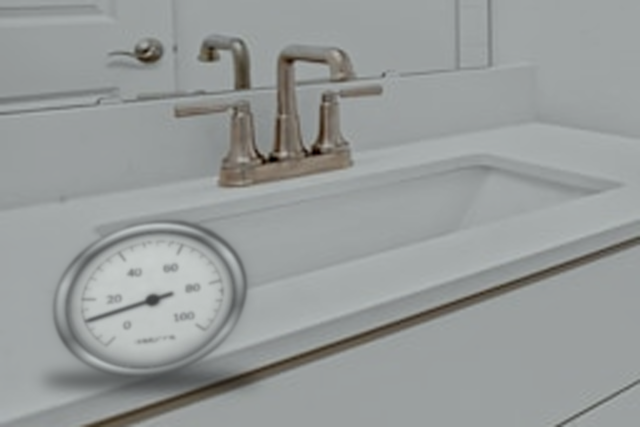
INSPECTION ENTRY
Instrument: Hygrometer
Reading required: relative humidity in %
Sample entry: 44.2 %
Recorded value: 12 %
